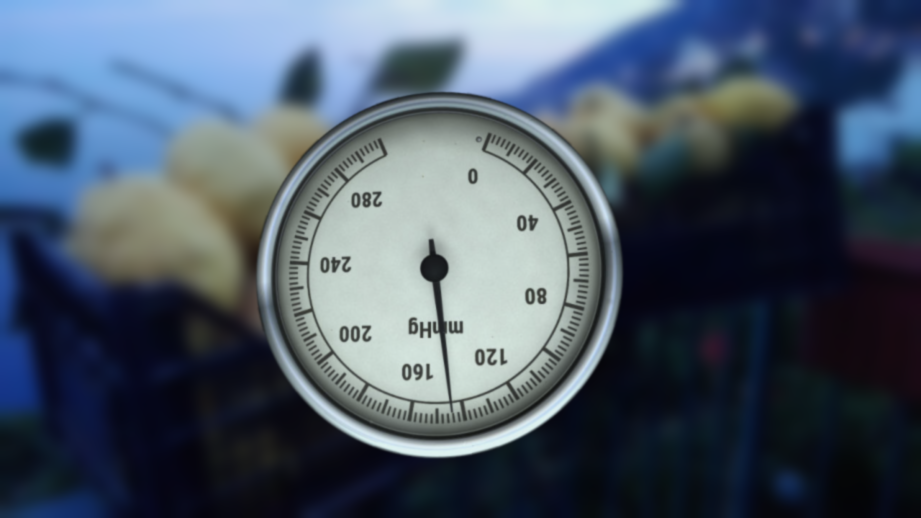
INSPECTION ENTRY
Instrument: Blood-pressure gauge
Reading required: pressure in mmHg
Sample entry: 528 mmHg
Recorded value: 144 mmHg
